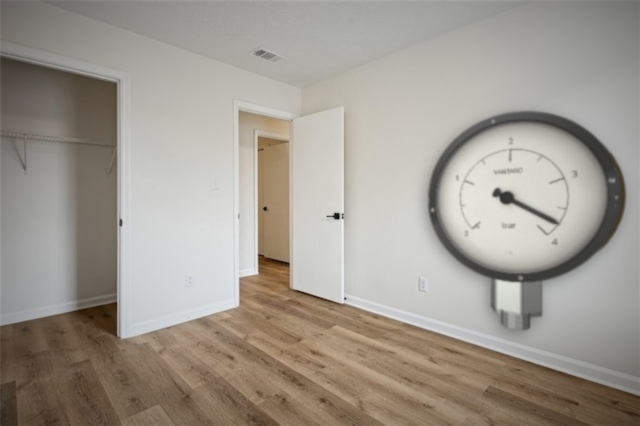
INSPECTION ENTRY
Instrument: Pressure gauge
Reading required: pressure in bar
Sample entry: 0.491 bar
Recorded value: 3.75 bar
